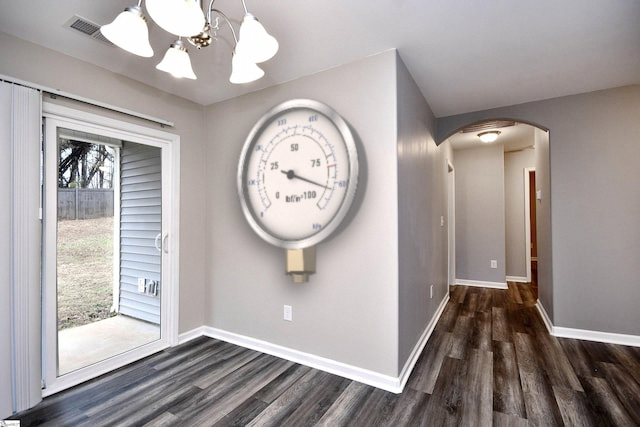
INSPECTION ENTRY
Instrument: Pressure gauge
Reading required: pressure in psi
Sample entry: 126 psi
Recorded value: 90 psi
